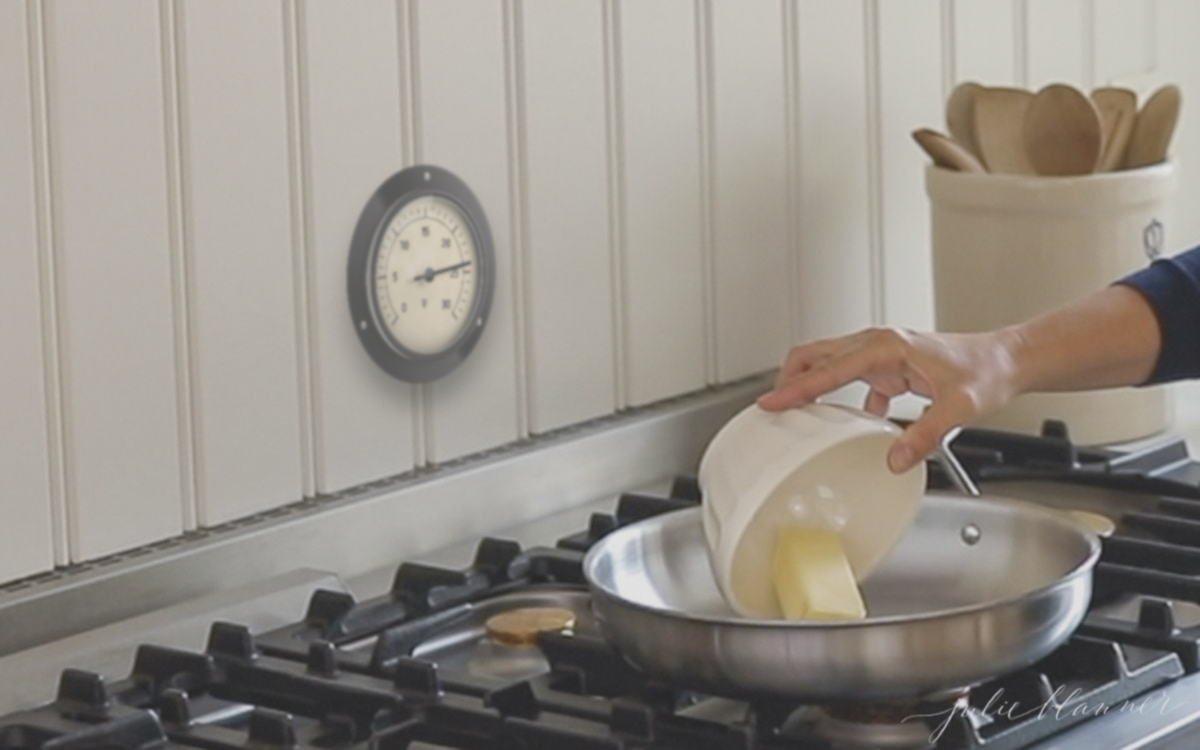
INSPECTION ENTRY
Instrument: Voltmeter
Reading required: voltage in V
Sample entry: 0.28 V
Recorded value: 24 V
